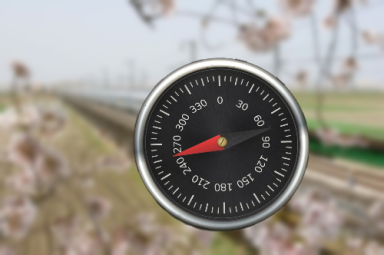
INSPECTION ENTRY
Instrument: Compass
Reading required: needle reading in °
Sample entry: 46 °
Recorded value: 255 °
